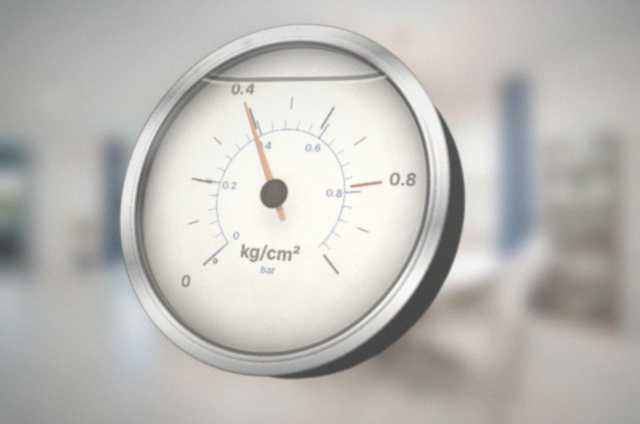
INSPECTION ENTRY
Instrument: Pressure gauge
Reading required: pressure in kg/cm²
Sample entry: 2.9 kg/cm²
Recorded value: 0.4 kg/cm²
